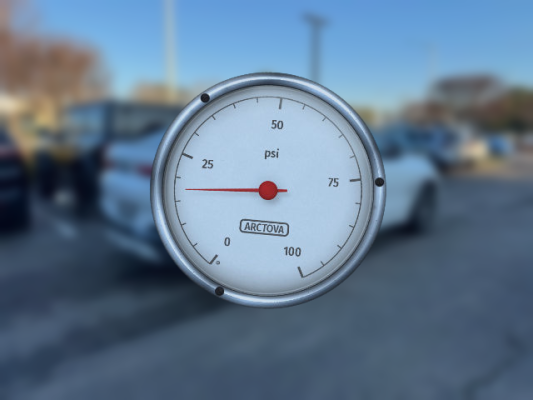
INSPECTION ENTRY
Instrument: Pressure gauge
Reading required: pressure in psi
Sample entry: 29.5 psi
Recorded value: 17.5 psi
